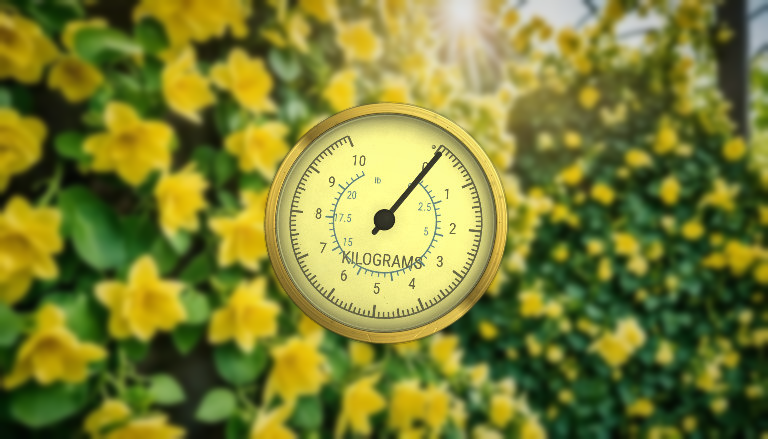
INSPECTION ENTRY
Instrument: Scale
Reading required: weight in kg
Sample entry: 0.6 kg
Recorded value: 0.1 kg
